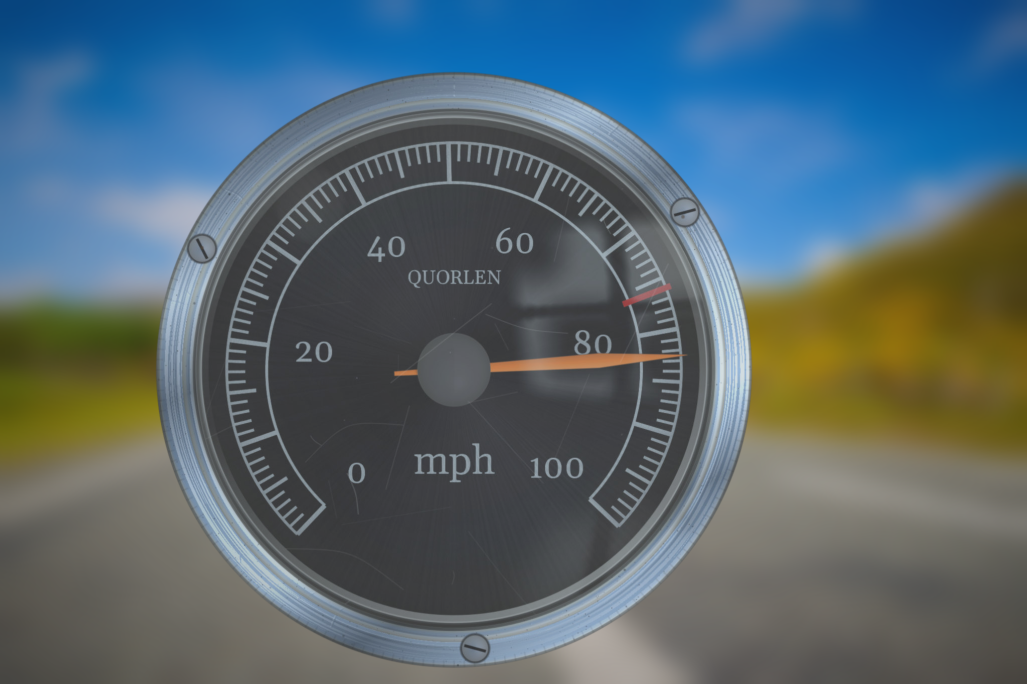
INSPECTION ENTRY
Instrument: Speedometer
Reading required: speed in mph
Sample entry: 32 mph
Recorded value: 82.5 mph
